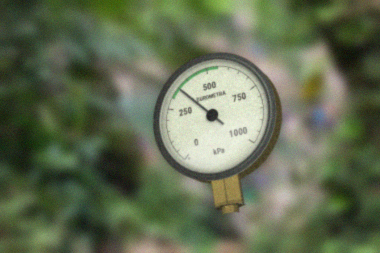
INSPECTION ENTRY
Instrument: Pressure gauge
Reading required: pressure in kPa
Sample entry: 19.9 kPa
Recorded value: 350 kPa
